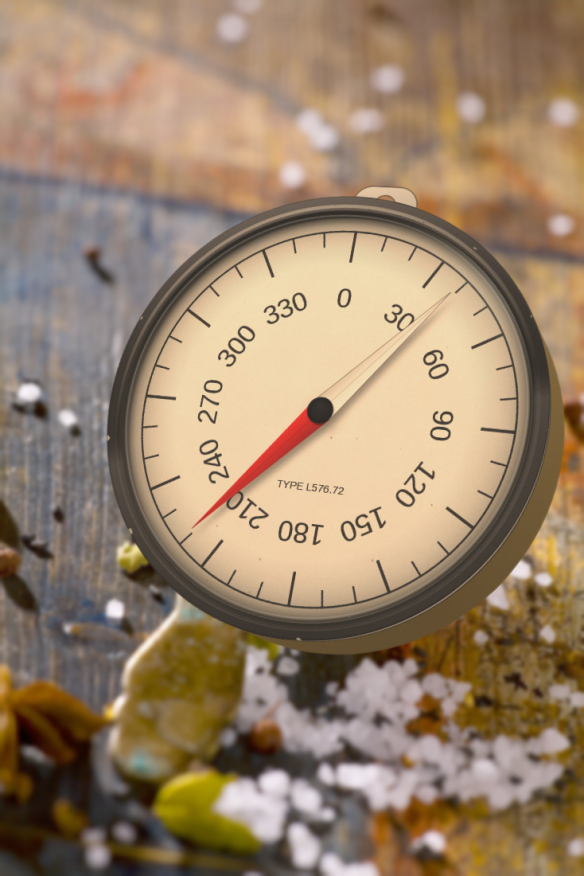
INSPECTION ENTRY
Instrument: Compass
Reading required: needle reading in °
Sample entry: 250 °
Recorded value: 220 °
